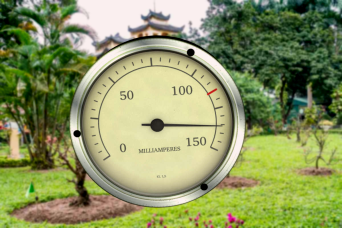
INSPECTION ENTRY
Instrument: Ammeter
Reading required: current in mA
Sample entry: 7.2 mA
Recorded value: 135 mA
